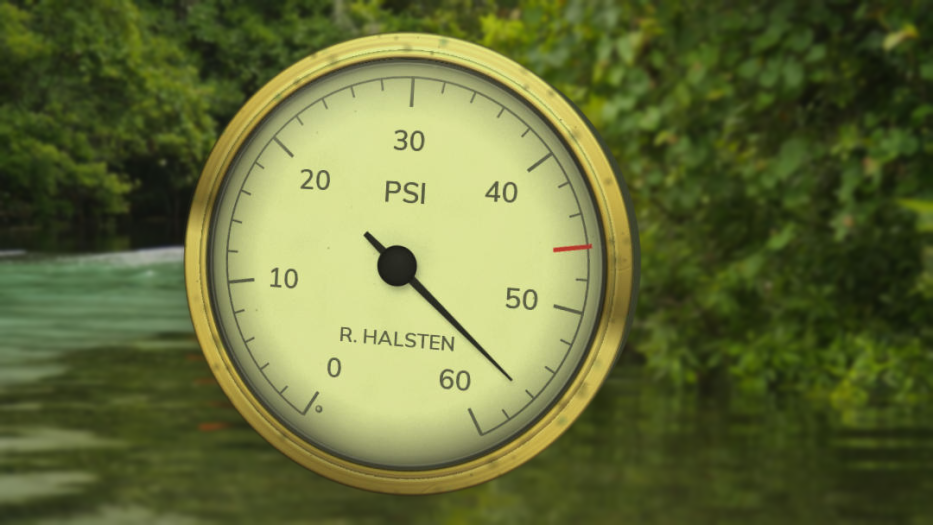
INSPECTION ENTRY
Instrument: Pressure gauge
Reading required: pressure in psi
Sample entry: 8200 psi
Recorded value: 56 psi
